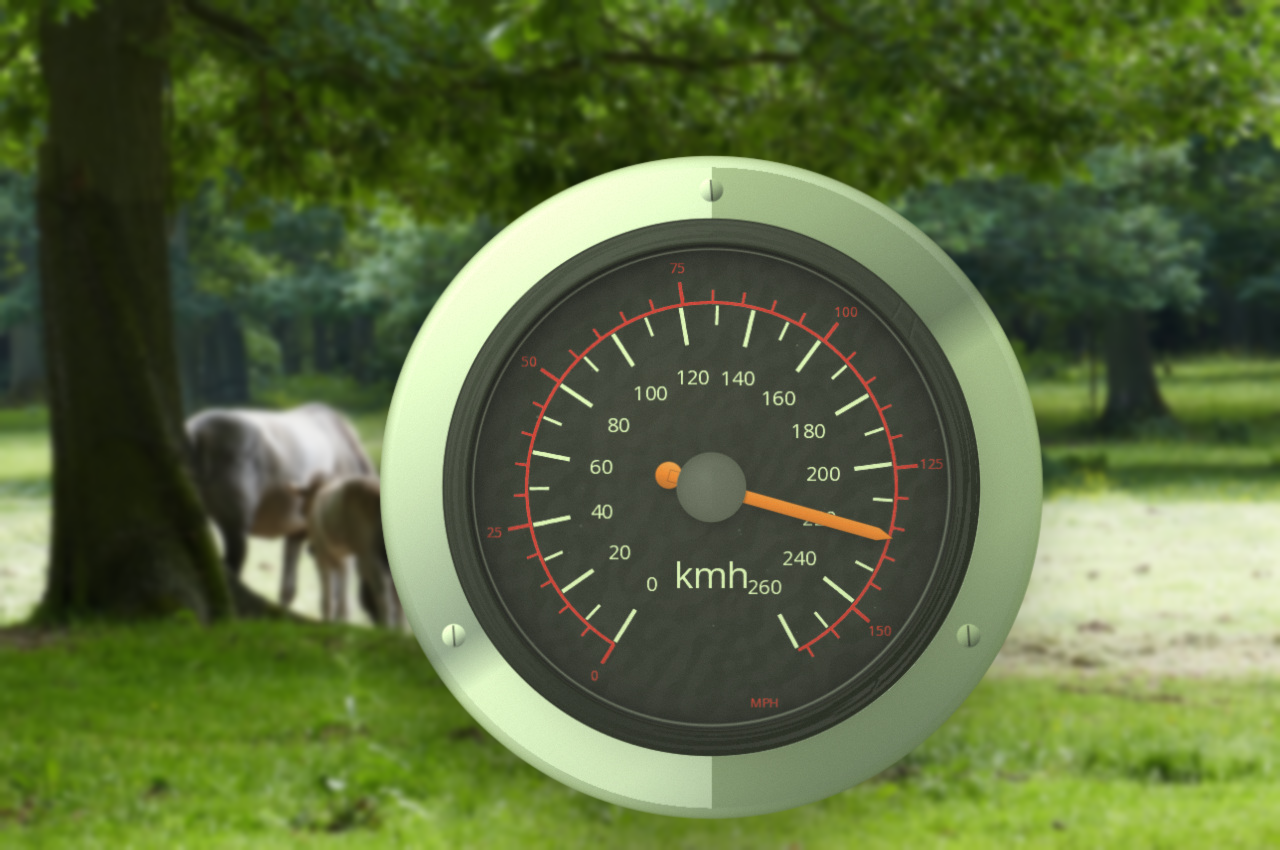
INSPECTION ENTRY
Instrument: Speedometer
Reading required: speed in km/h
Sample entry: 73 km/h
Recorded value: 220 km/h
